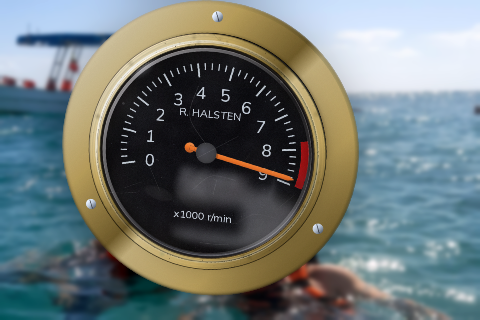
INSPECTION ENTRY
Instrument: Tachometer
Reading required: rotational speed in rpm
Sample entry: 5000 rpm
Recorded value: 8800 rpm
